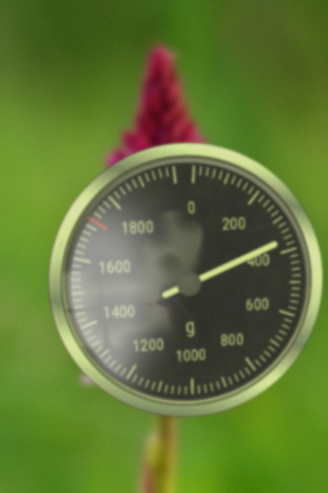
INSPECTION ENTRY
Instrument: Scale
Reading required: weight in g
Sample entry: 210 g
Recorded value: 360 g
